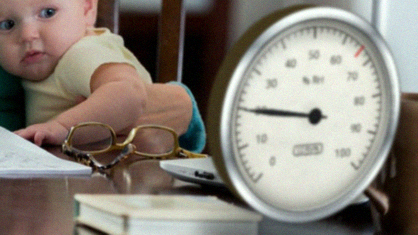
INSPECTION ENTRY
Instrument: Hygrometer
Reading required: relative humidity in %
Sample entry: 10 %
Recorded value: 20 %
